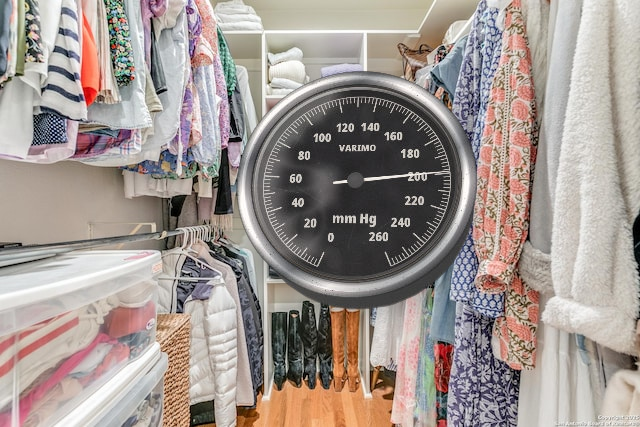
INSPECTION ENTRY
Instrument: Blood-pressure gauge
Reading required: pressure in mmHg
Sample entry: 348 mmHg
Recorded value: 200 mmHg
